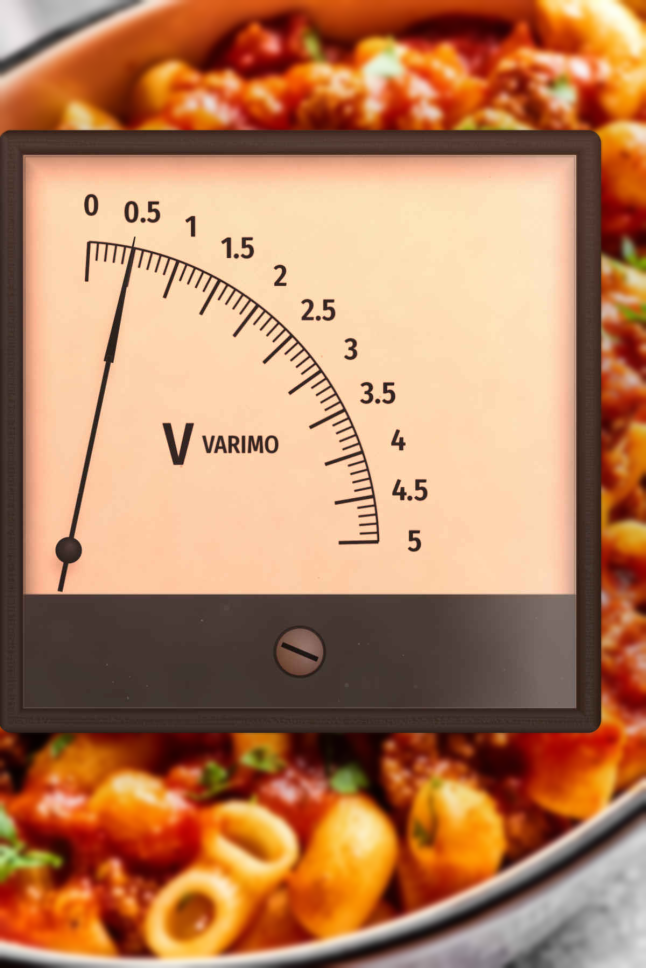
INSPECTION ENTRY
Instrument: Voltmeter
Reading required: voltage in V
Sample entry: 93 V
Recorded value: 0.5 V
